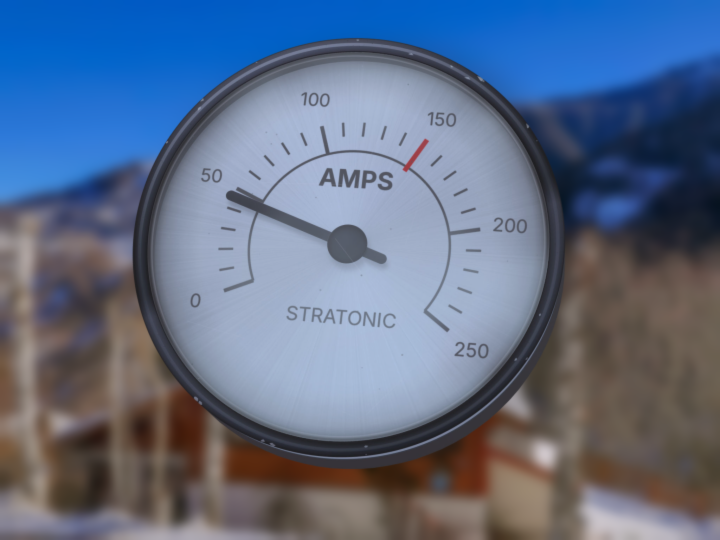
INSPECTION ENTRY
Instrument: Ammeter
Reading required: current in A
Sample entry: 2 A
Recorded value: 45 A
